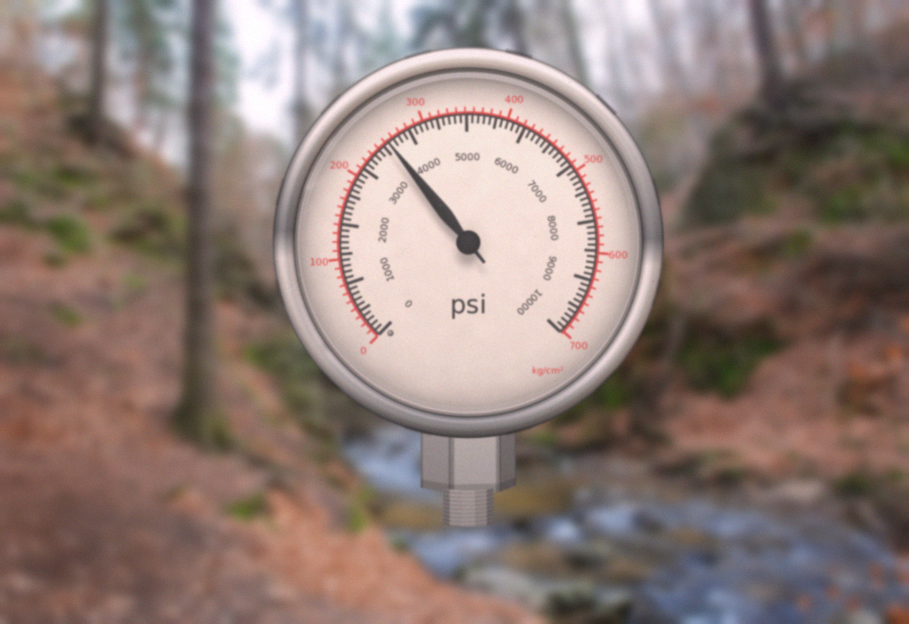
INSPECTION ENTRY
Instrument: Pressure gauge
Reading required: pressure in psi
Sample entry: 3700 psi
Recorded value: 3600 psi
